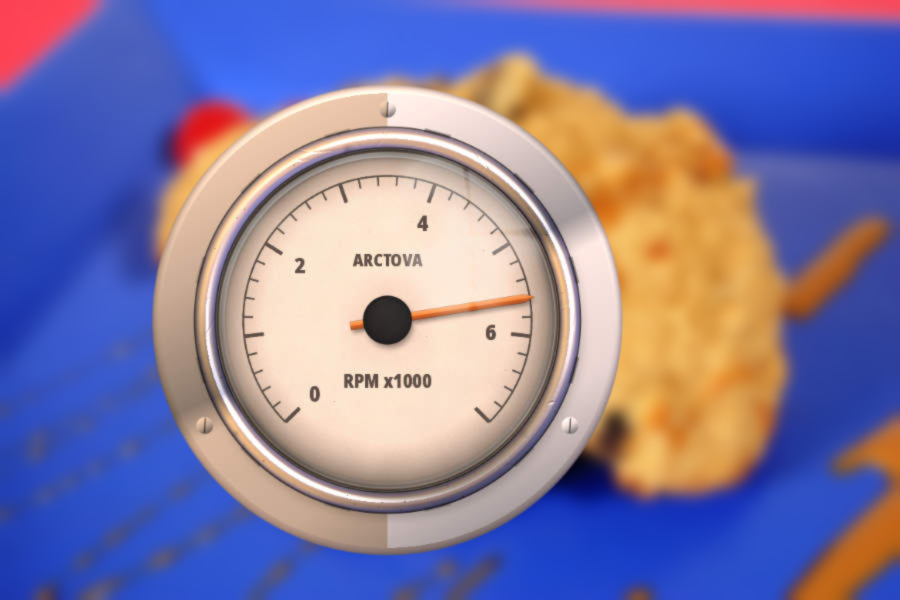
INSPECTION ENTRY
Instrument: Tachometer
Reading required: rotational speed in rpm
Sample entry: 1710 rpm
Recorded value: 5600 rpm
